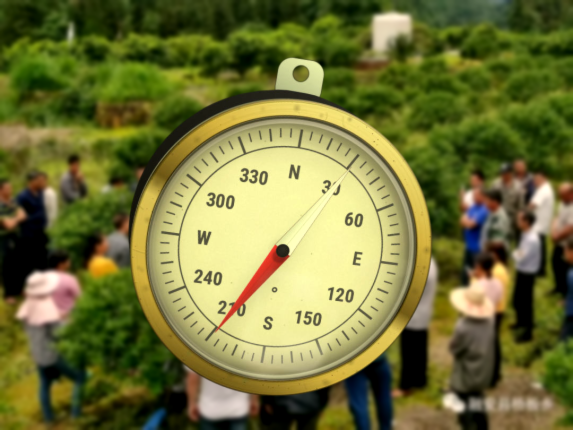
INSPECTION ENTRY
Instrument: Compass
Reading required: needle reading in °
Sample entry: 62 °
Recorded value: 210 °
